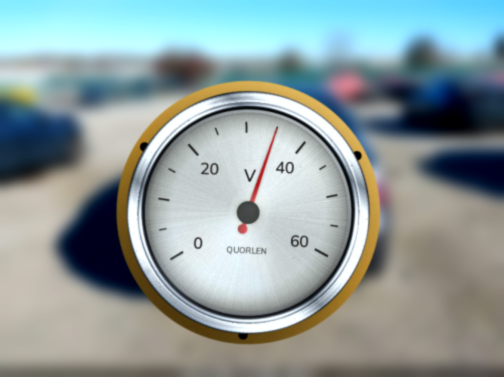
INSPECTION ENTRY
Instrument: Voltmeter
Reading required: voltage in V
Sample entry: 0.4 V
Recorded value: 35 V
